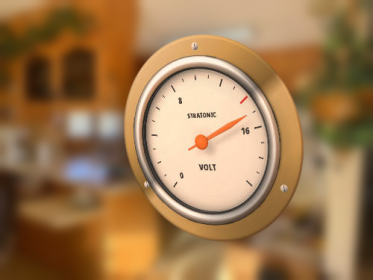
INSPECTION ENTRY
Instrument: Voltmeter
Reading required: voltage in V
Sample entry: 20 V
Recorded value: 15 V
